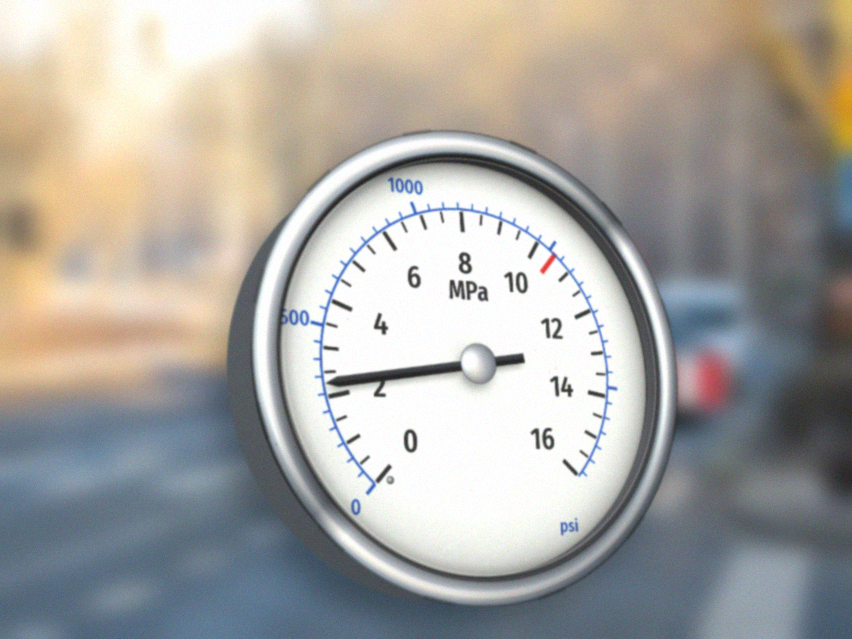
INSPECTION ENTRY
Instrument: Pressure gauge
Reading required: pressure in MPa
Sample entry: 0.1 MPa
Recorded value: 2.25 MPa
